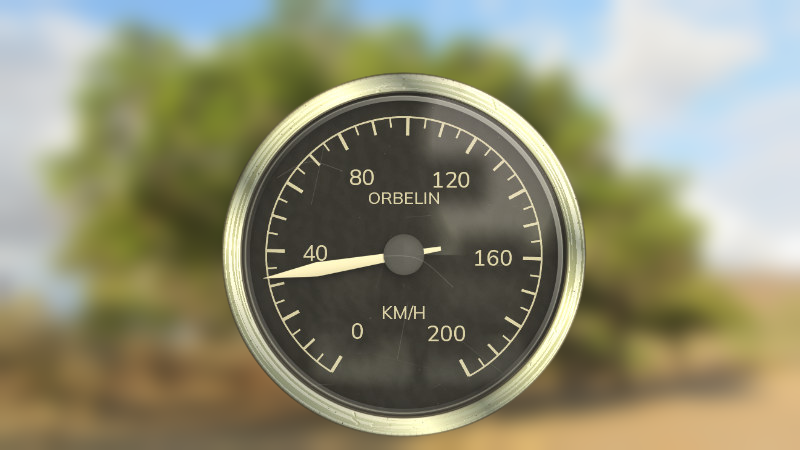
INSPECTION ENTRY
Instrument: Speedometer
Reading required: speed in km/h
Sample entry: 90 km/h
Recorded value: 32.5 km/h
